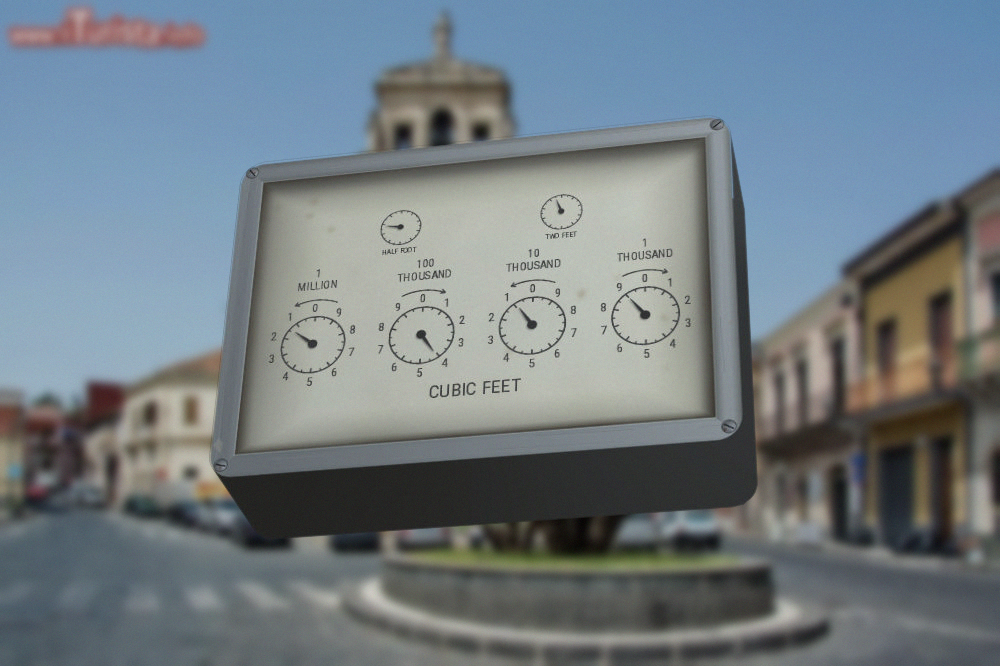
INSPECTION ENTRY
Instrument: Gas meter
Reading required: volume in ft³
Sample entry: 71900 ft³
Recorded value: 140900 ft³
